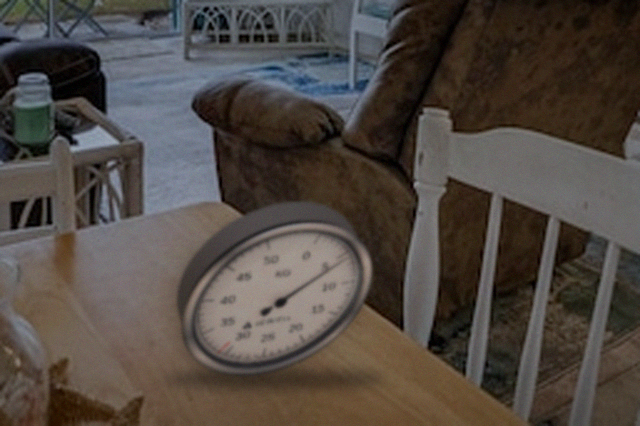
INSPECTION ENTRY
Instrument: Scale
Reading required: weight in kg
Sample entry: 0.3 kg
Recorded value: 5 kg
